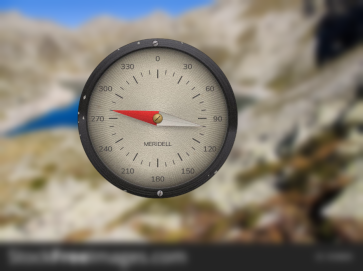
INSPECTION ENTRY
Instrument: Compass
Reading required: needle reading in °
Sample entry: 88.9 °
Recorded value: 280 °
